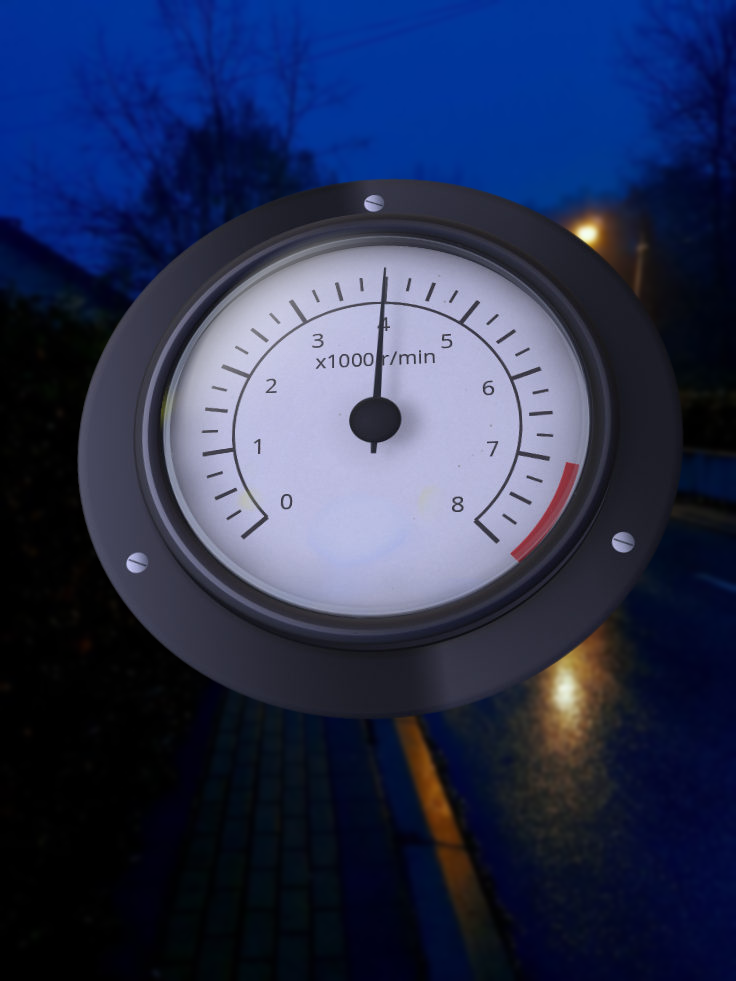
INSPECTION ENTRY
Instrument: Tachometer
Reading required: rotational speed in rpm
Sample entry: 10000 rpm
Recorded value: 4000 rpm
